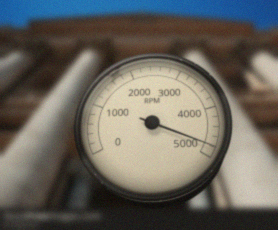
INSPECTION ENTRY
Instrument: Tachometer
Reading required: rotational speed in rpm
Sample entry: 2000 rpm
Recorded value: 4800 rpm
